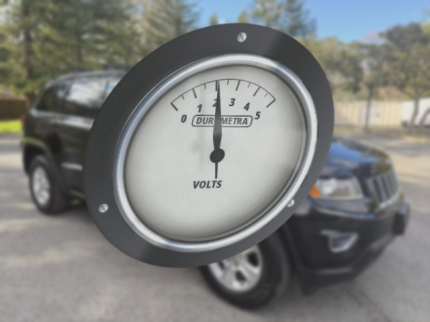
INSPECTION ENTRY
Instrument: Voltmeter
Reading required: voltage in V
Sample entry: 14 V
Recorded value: 2 V
